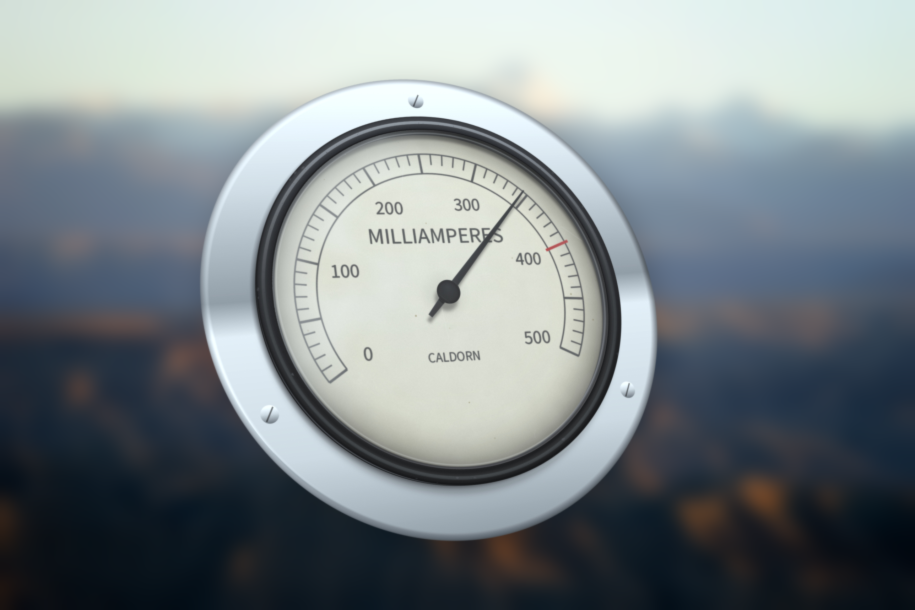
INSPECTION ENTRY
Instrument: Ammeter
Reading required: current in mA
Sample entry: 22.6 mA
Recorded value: 345 mA
